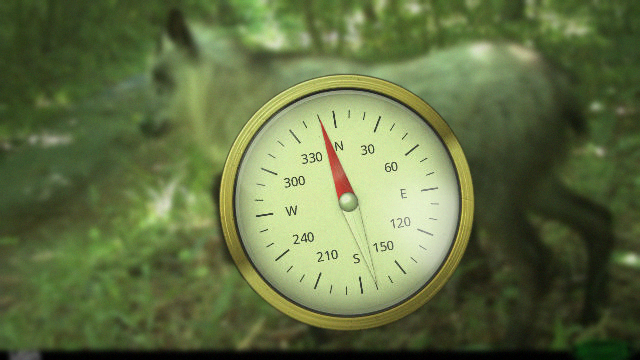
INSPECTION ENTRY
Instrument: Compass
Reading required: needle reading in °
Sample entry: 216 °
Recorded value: 350 °
